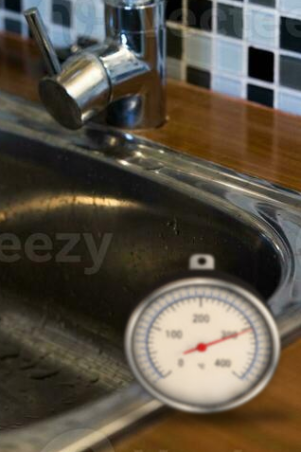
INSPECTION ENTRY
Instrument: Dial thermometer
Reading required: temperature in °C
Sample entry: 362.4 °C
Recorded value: 300 °C
